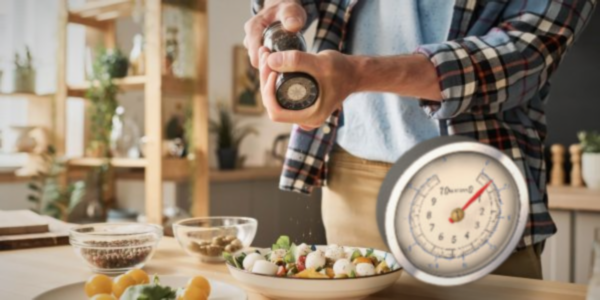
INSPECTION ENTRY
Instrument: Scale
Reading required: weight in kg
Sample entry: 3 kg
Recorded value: 0.5 kg
